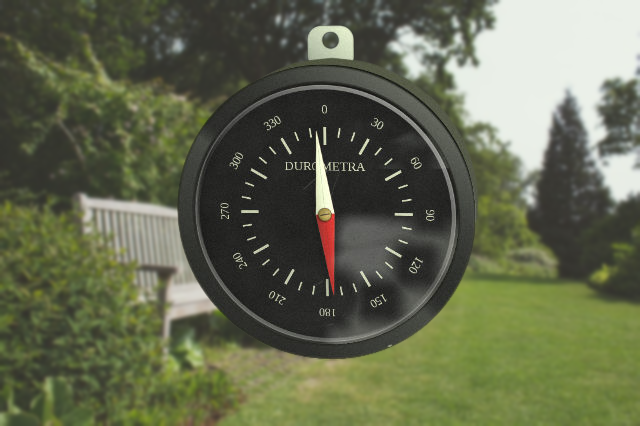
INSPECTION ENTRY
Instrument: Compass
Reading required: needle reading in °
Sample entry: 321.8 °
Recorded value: 175 °
